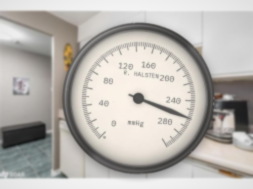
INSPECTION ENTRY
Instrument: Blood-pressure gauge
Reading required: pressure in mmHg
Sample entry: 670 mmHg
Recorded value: 260 mmHg
